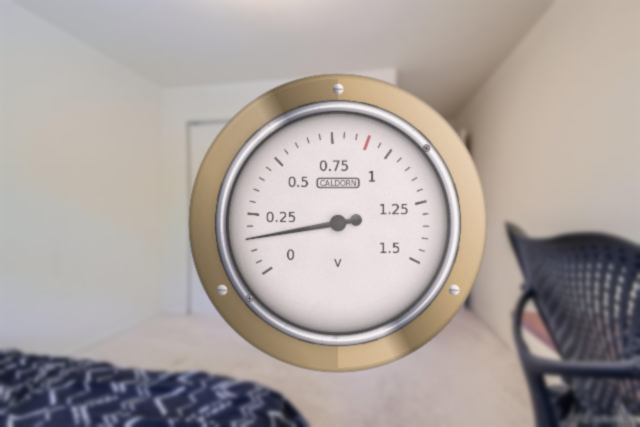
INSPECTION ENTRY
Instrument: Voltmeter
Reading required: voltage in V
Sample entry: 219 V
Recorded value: 0.15 V
